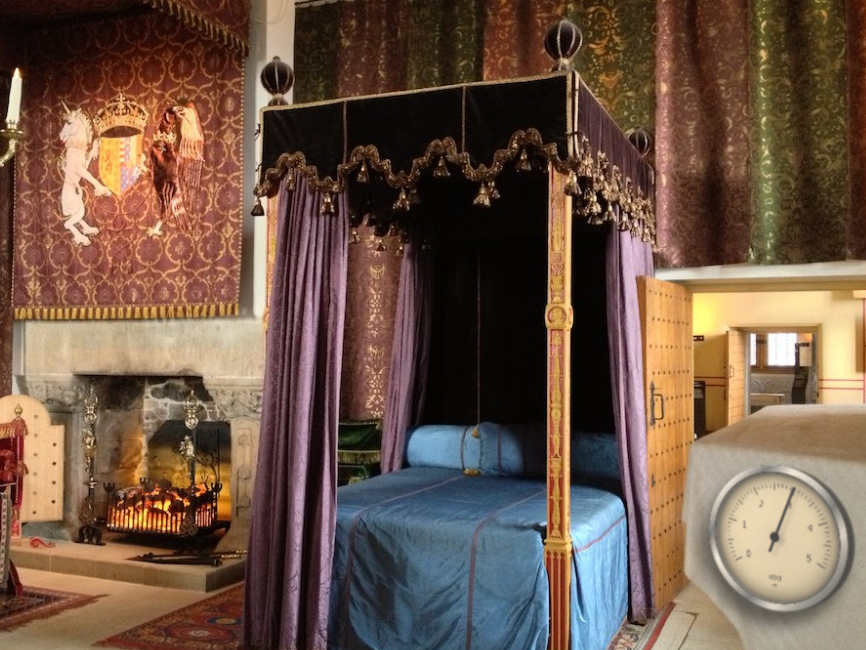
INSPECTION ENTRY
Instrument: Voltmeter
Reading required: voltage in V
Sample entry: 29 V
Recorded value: 3 V
